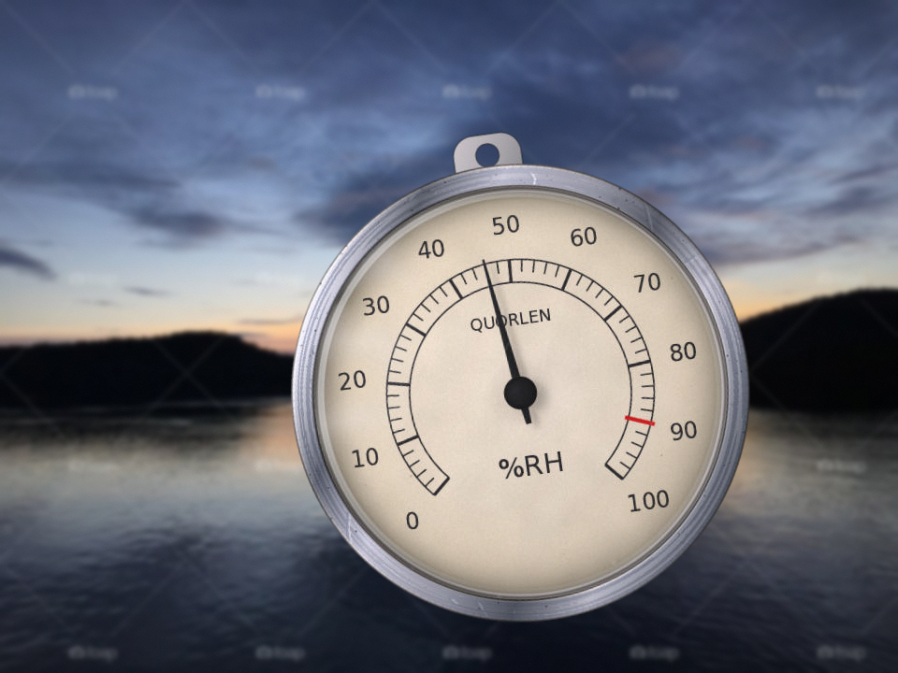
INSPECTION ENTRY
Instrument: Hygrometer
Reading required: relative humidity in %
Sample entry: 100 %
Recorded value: 46 %
